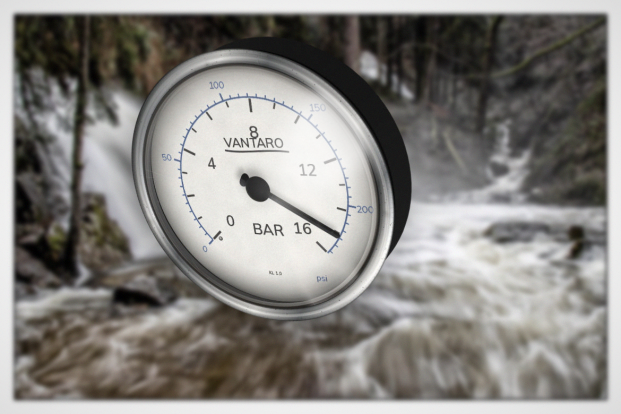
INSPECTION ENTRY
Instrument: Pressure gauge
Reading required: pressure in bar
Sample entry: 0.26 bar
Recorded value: 15 bar
